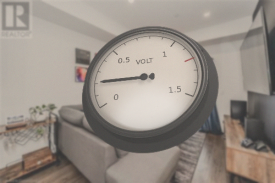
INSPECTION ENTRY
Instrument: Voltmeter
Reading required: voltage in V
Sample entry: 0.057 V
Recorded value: 0.2 V
